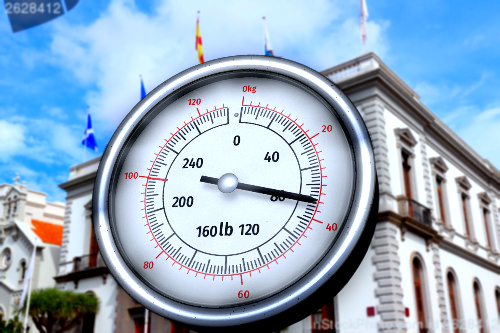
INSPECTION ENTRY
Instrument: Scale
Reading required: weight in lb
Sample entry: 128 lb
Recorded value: 80 lb
